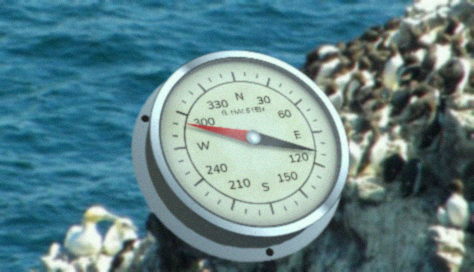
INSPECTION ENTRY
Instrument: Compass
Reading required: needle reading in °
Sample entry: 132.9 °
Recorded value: 290 °
